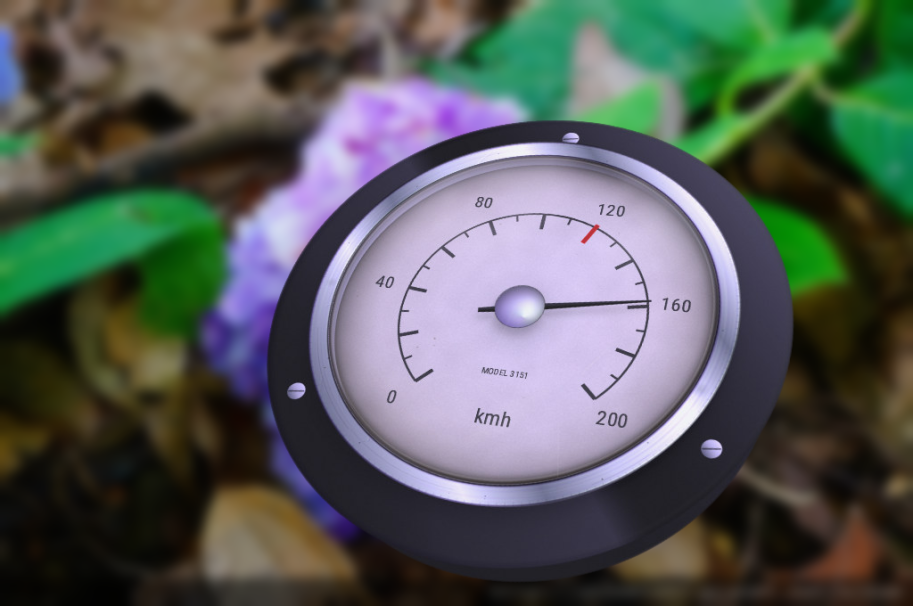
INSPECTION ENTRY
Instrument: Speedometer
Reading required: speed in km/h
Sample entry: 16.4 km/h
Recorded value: 160 km/h
